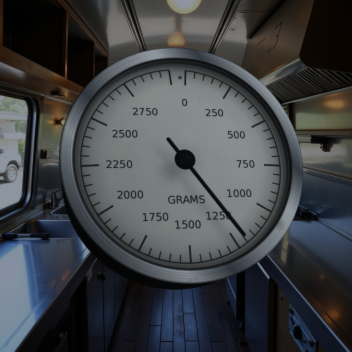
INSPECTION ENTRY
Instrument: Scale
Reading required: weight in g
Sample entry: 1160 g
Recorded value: 1200 g
